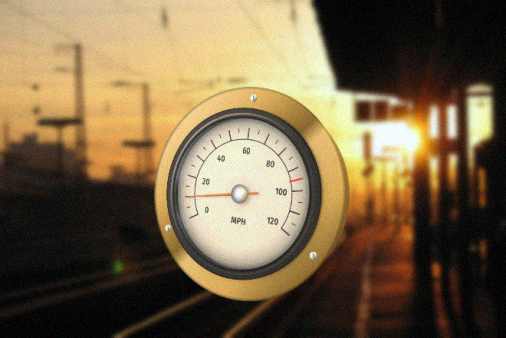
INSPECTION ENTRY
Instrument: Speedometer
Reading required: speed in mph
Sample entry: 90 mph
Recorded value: 10 mph
